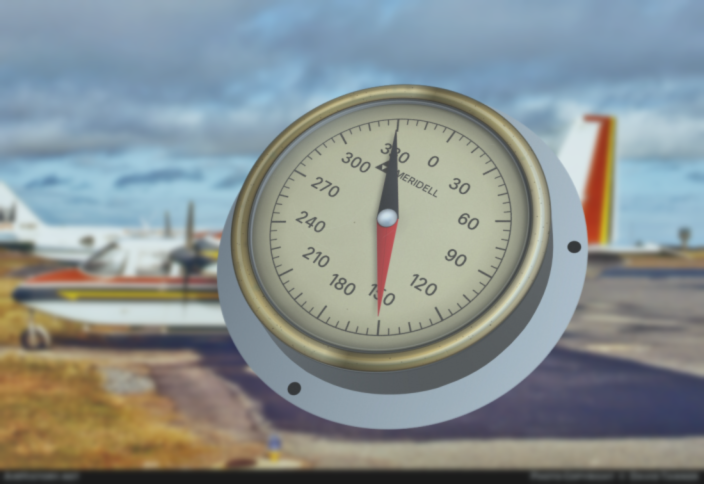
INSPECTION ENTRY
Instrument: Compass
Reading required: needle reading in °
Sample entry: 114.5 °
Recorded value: 150 °
